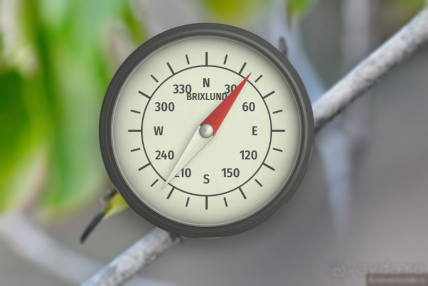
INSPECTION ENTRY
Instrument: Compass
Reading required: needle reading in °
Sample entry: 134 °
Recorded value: 37.5 °
